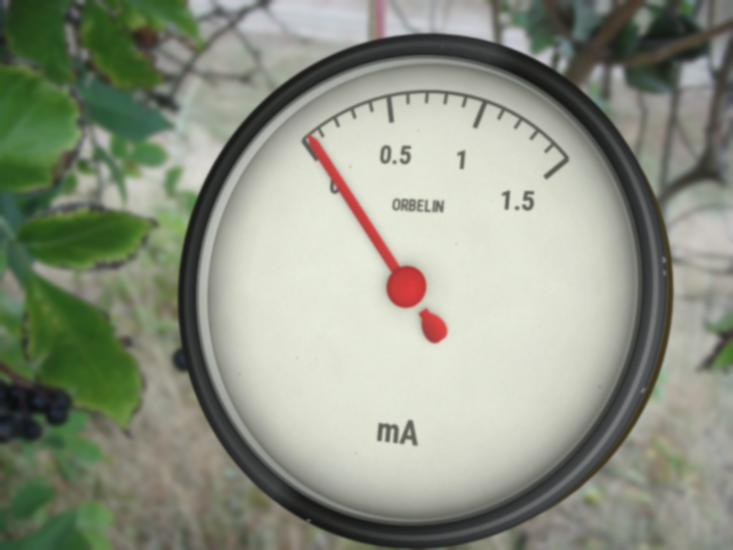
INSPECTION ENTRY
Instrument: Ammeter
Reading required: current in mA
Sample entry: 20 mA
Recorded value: 0.05 mA
